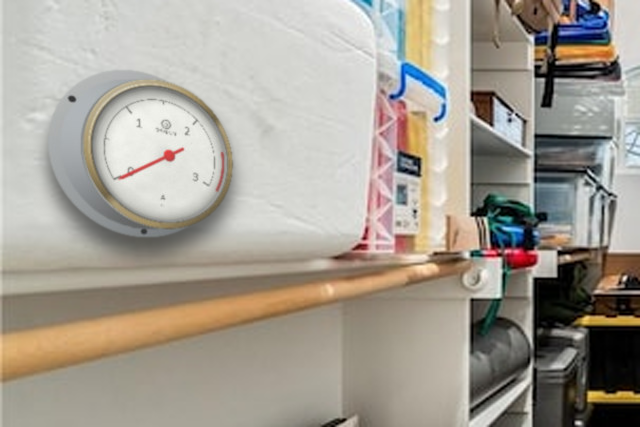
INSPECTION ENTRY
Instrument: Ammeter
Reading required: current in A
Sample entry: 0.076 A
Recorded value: 0 A
